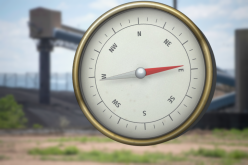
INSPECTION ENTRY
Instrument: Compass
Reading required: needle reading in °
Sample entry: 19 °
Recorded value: 85 °
